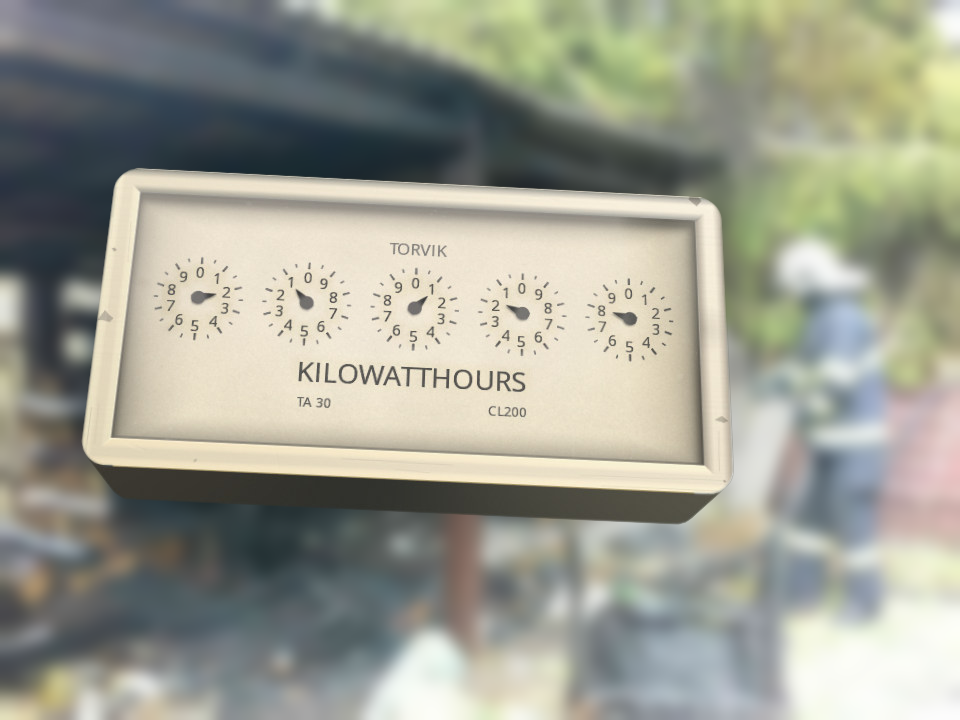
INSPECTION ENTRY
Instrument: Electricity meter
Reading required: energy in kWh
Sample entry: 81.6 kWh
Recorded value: 21118 kWh
